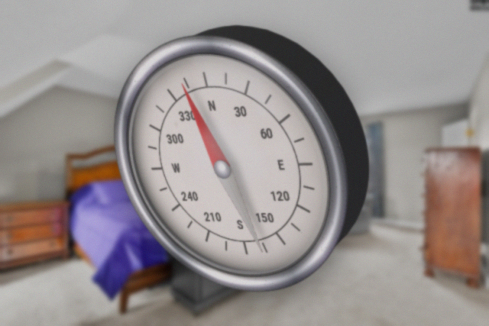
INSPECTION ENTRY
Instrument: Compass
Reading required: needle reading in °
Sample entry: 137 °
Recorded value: 345 °
